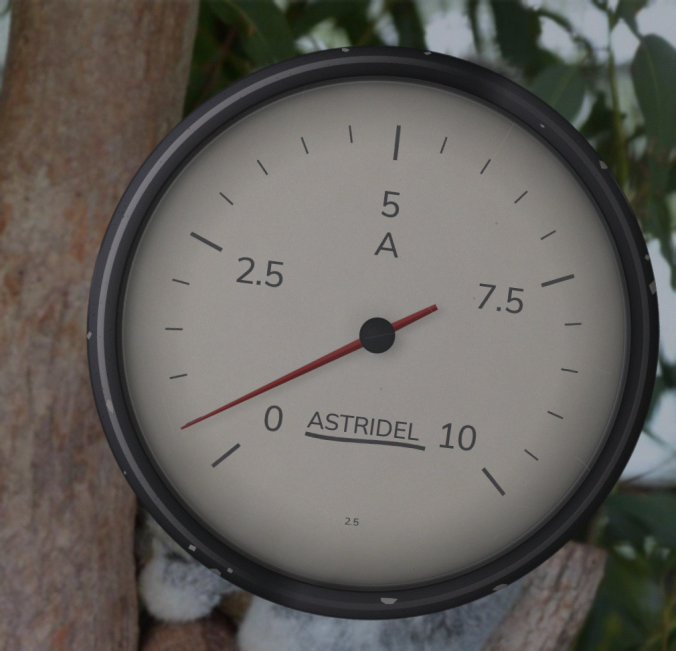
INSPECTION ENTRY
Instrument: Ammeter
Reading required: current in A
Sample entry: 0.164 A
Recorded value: 0.5 A
